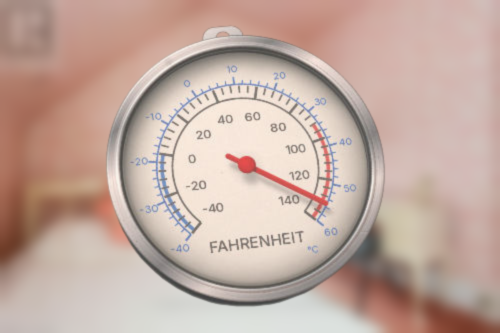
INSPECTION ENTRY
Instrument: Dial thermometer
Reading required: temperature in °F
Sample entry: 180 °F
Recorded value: 132 °F
